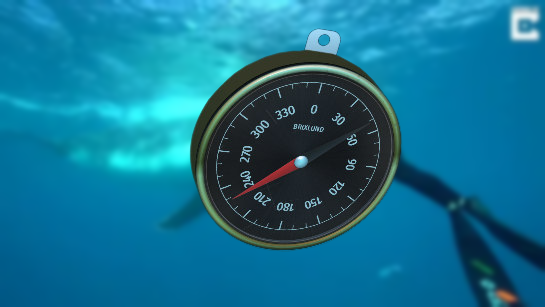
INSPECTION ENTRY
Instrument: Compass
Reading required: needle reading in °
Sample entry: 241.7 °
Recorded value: 230 °
